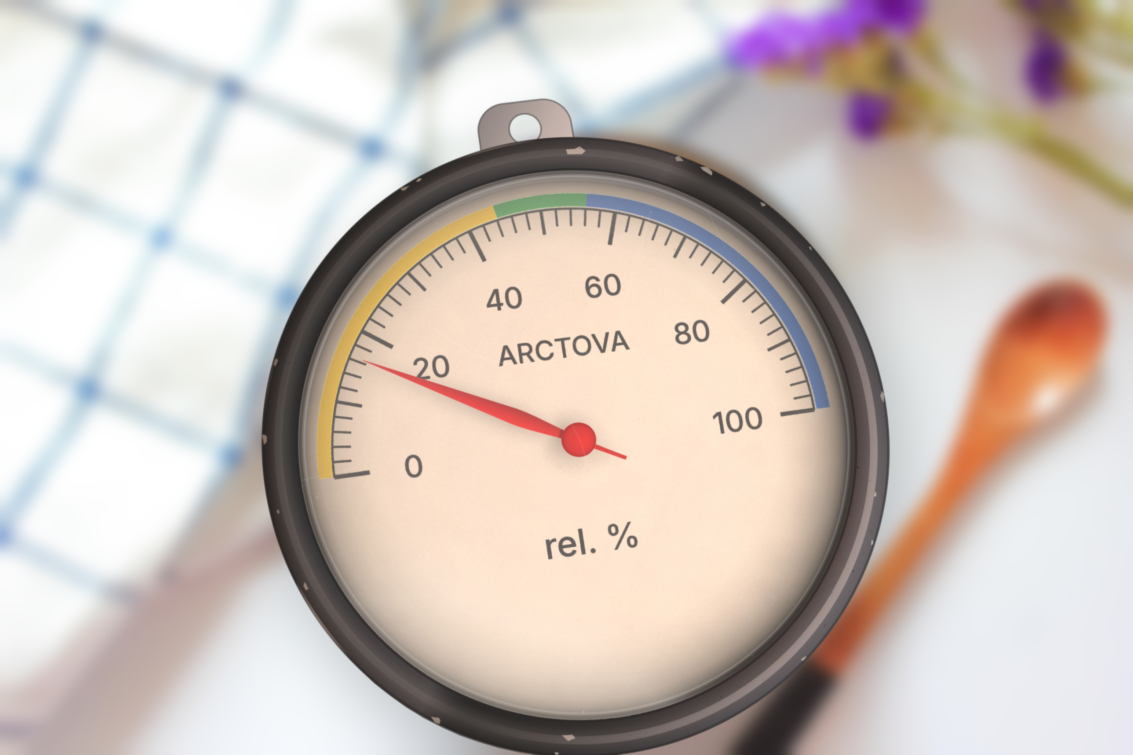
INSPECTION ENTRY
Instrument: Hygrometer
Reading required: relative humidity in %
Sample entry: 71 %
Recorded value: 16 %
